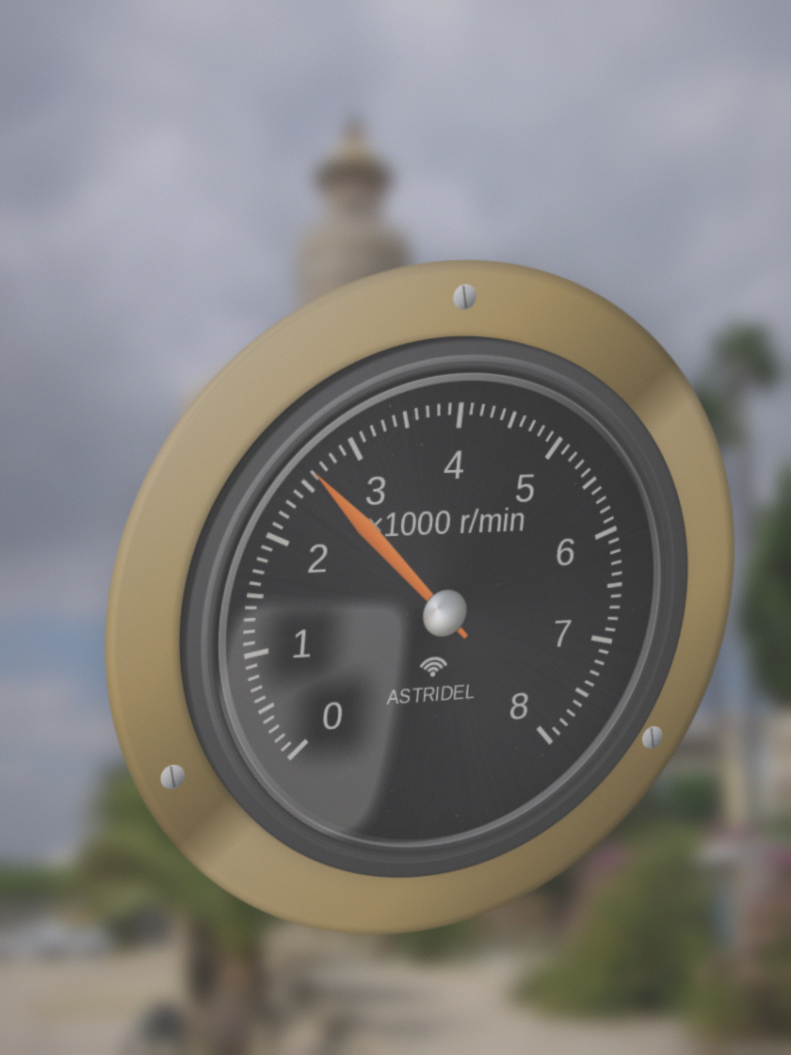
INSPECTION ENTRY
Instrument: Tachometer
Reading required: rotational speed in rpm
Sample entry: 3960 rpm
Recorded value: 2600 rpm
